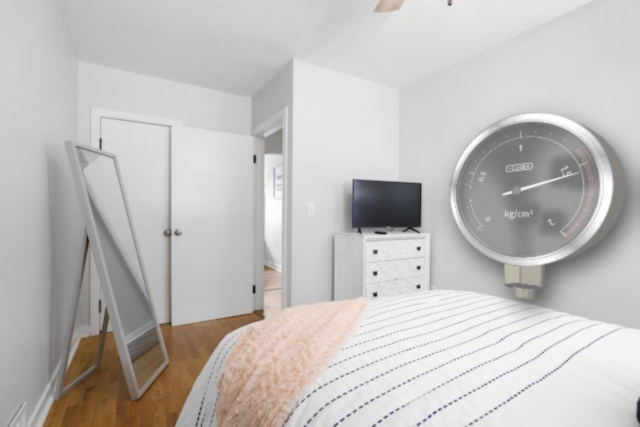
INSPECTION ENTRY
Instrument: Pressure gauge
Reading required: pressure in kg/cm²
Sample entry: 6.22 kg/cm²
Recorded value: 1.55 kg/cm²
